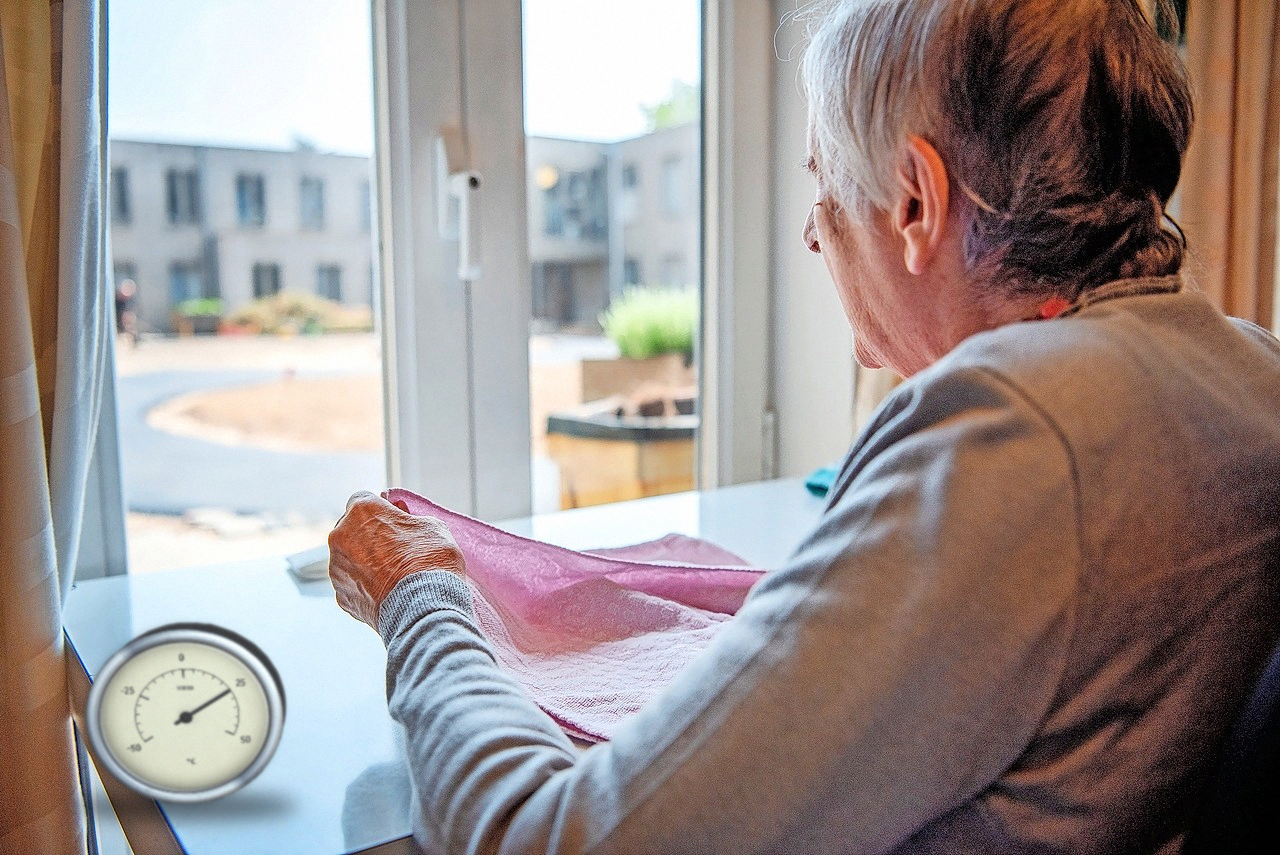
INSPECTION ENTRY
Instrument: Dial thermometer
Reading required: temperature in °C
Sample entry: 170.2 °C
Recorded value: 25 °C
